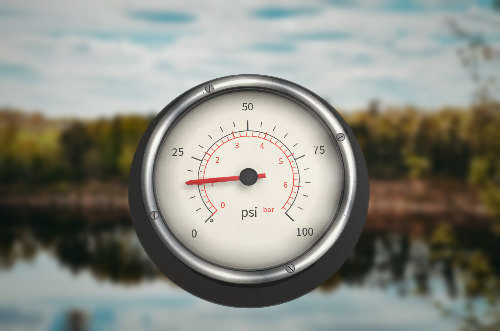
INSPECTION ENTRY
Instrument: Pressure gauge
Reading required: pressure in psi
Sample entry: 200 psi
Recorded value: 15 psi
